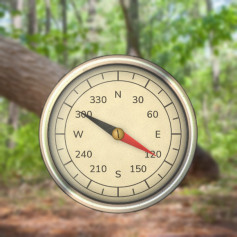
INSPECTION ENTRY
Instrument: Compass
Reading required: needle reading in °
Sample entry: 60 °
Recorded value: 120 °
